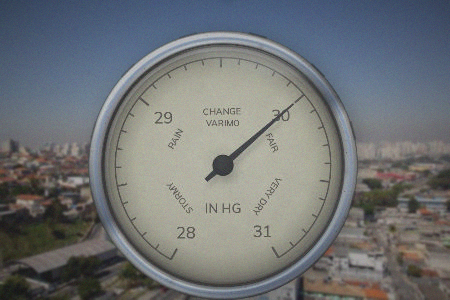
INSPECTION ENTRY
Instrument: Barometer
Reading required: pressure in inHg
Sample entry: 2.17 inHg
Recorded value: 30 inHg
